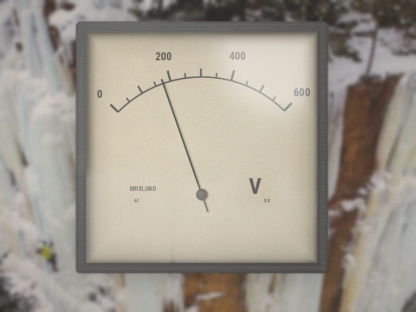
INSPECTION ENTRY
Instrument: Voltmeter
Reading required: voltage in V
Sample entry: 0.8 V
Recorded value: 175 V
